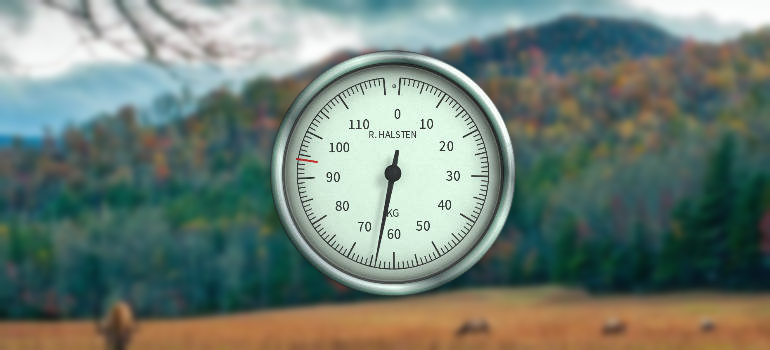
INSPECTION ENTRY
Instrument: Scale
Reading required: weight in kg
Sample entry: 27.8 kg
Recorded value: 64 kg
